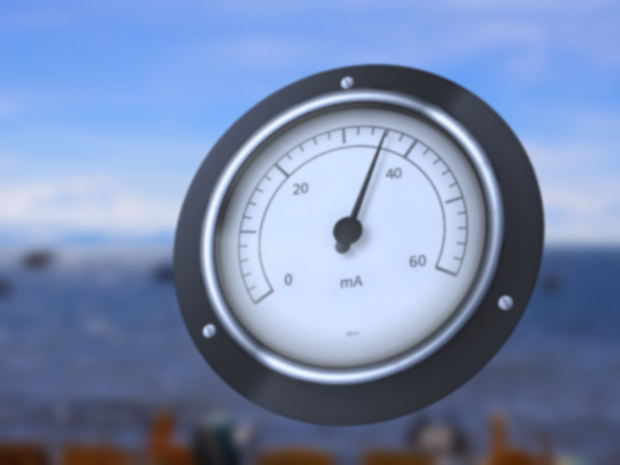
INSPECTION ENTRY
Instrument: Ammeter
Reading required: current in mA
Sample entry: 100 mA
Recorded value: 36 mA
